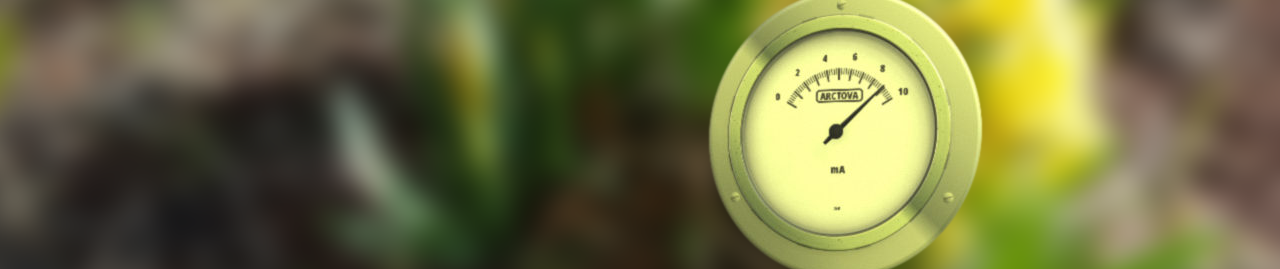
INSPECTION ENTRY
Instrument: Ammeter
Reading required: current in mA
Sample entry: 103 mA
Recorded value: 9 mA
